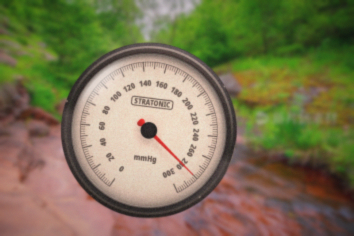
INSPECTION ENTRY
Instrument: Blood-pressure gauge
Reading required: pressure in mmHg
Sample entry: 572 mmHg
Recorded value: 280 mmHg
